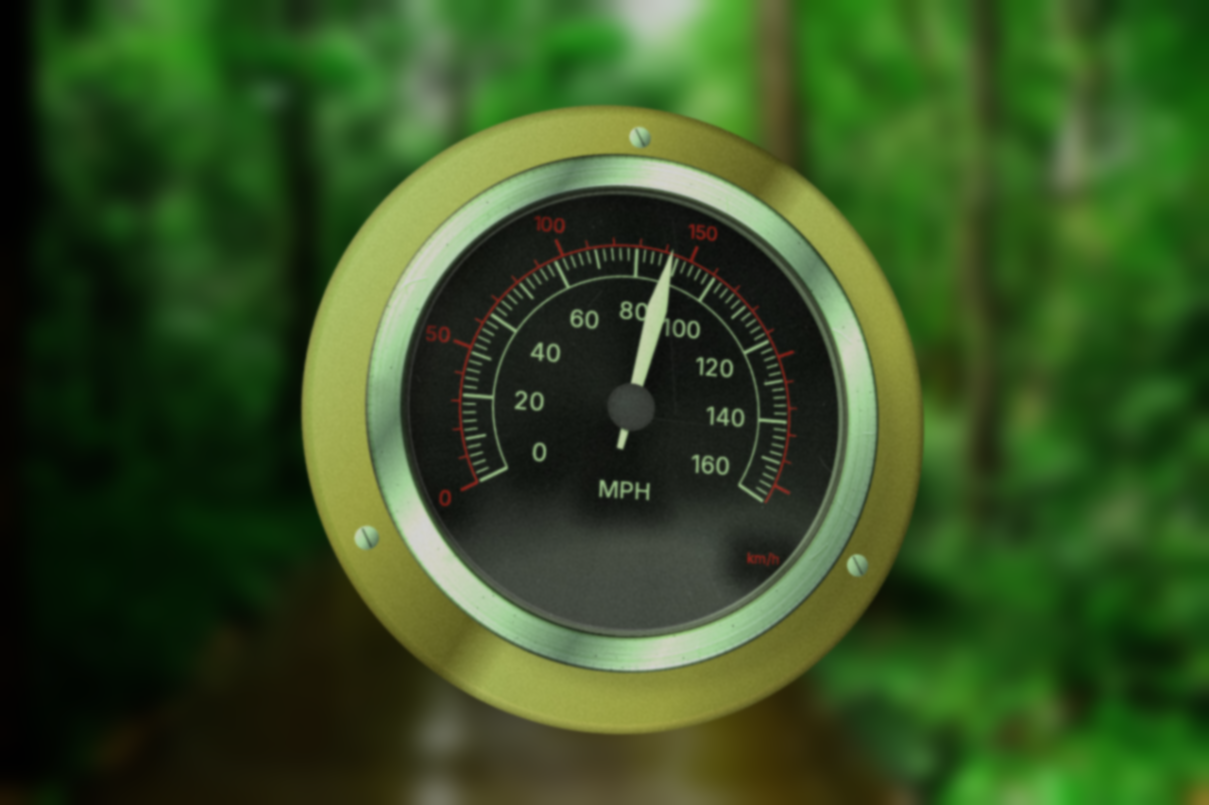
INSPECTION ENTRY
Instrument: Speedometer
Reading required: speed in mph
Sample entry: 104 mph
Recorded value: 88 mph
